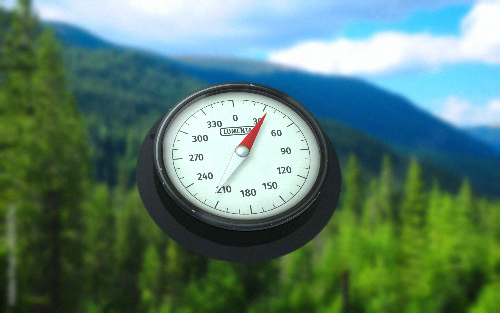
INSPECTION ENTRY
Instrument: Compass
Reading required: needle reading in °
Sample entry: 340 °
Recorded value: 35 °
